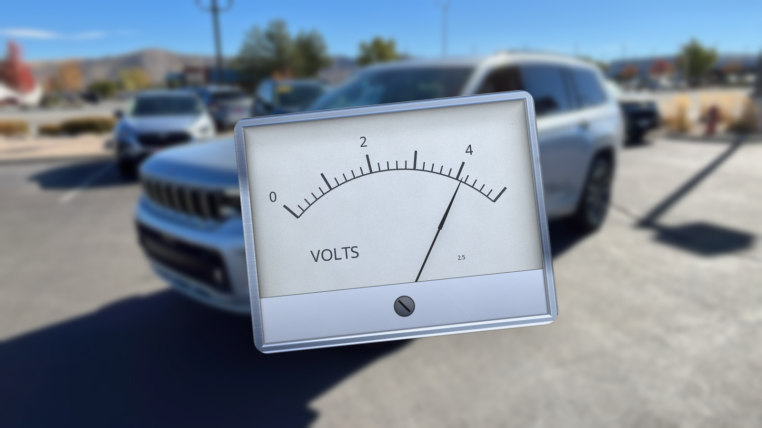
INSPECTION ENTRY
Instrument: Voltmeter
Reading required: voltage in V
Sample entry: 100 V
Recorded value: 4.1 V
